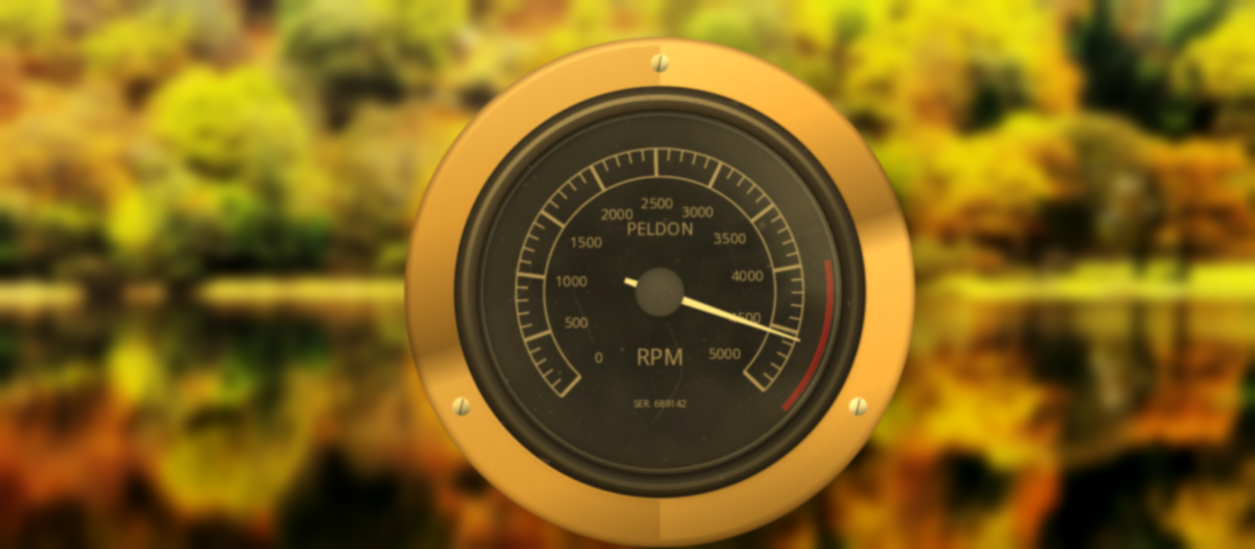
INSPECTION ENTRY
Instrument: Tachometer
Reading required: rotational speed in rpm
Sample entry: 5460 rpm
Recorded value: 4550 rpm
